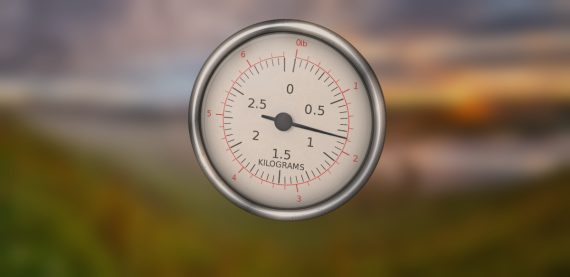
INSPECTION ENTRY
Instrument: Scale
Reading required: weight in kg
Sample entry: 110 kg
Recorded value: 0.8 kg
